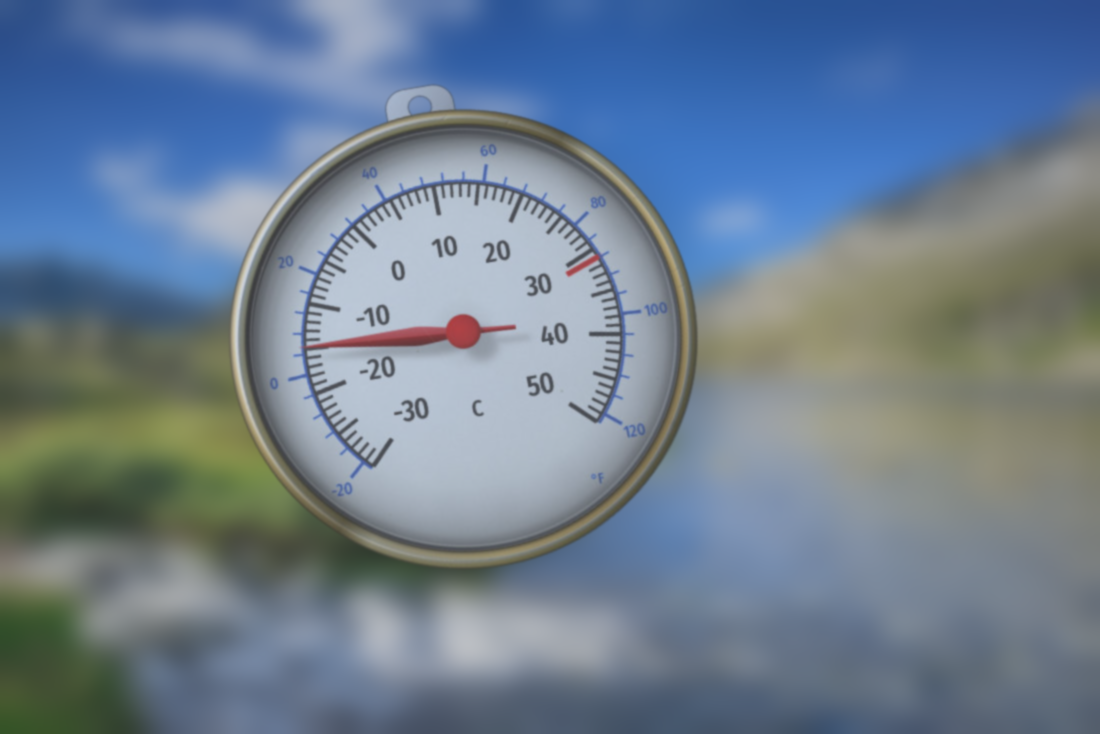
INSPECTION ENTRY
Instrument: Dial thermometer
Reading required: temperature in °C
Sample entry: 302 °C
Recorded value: -15 °C
